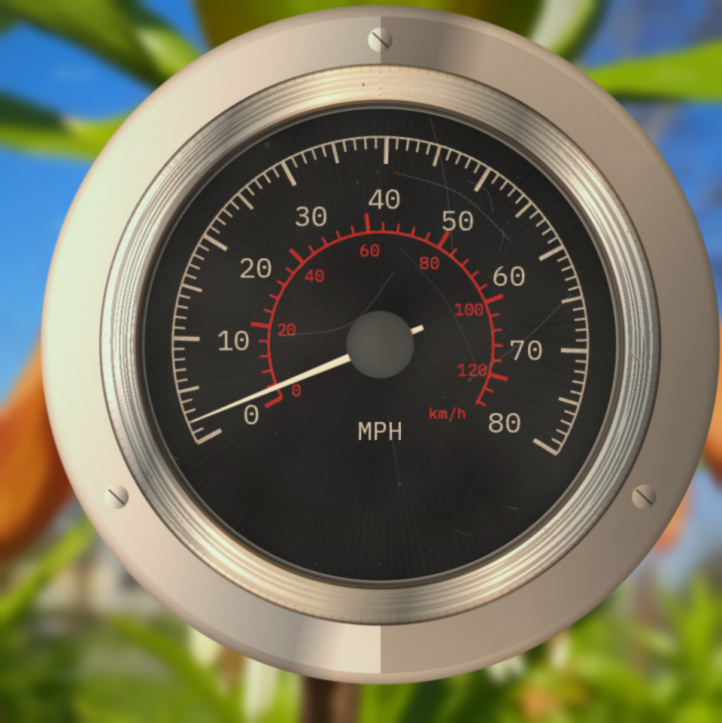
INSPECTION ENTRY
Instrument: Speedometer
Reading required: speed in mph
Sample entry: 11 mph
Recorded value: 2 mph
